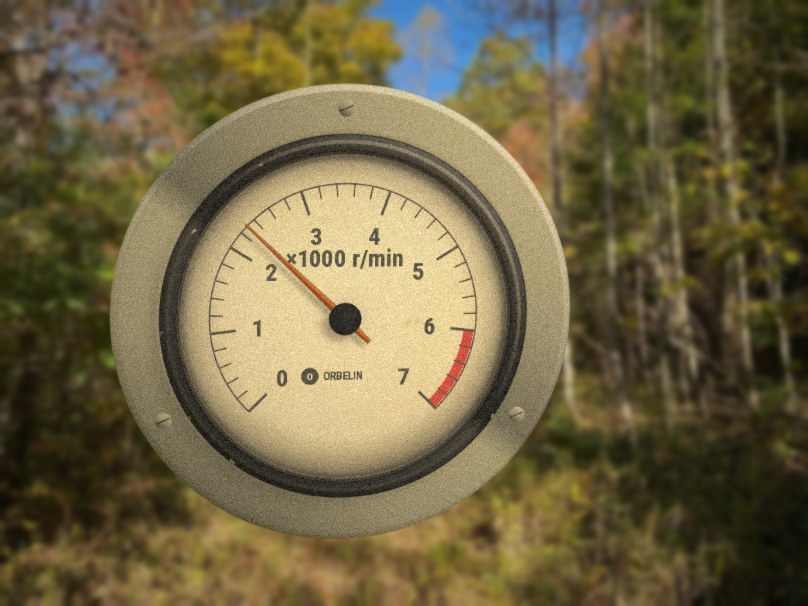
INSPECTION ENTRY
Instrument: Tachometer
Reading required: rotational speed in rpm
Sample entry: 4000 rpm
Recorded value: 2300 rpm
